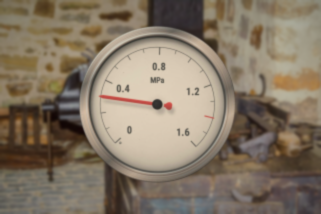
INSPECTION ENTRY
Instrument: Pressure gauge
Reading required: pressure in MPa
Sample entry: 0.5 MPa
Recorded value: 0.3 MPa
